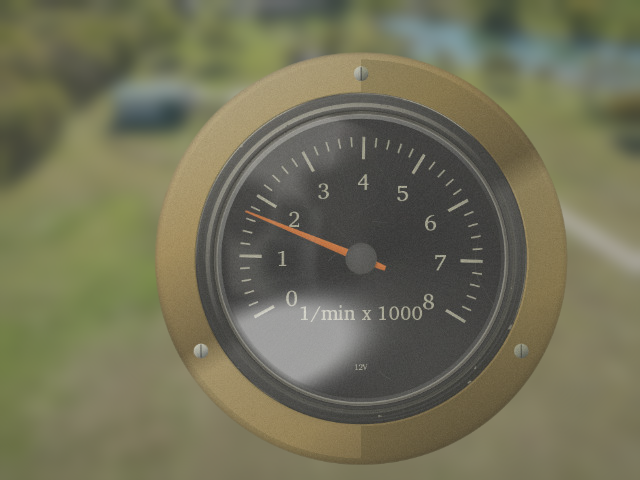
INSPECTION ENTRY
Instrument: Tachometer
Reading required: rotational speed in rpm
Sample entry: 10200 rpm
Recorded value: 1700 rpm
